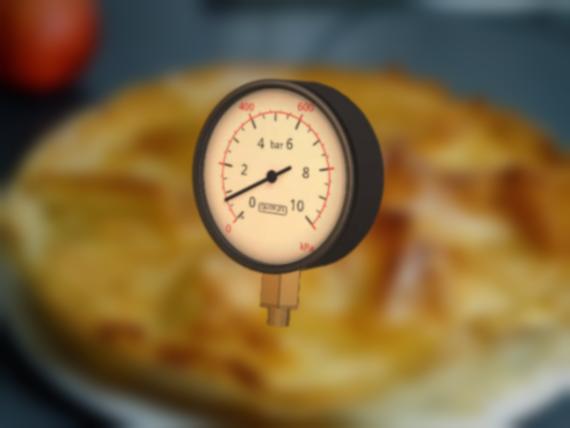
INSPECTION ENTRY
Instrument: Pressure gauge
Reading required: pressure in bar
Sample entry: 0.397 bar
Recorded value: 0.75 bar
